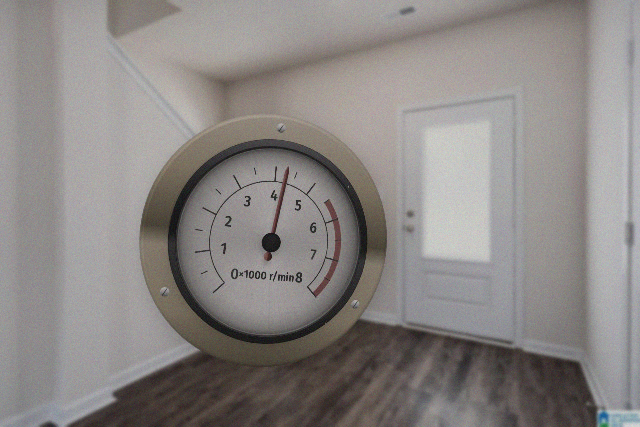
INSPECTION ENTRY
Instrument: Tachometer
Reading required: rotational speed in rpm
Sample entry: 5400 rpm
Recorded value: 4250 rpm
